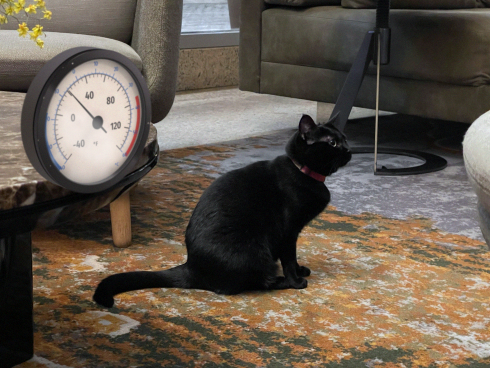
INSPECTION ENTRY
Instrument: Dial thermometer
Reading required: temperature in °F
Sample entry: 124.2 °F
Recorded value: 20 °F
